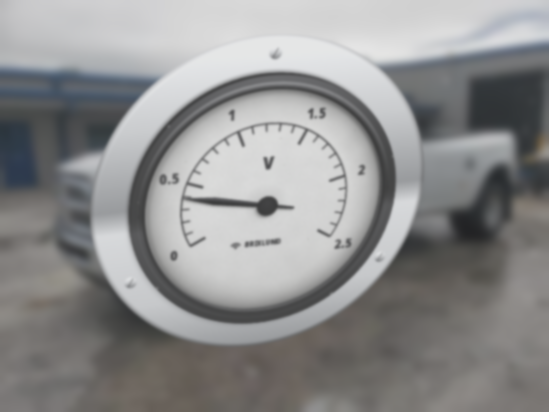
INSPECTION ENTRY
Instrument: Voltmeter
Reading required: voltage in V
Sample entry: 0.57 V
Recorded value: 0.4 V
